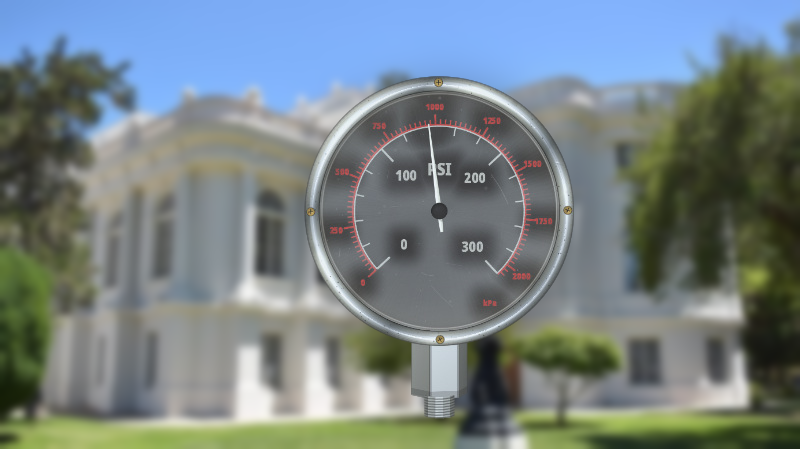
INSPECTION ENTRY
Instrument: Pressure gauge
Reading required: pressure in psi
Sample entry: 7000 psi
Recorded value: 140 psi
